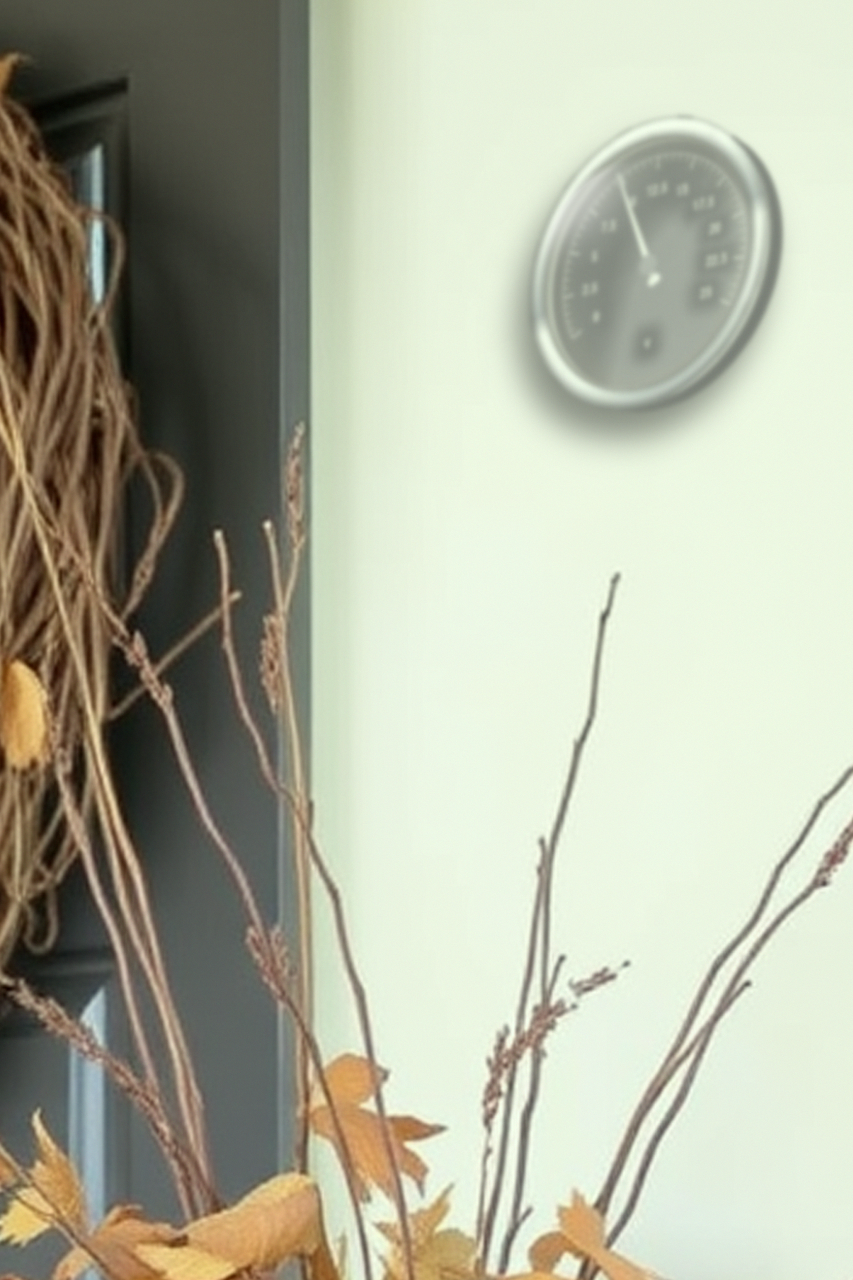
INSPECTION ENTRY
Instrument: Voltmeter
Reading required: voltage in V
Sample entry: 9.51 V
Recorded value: 10 V
